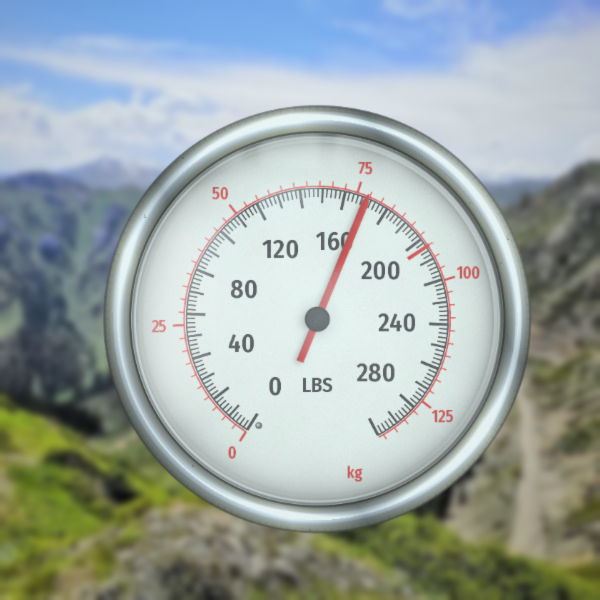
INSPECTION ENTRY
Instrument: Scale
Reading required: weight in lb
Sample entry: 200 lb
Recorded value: 170 lb
